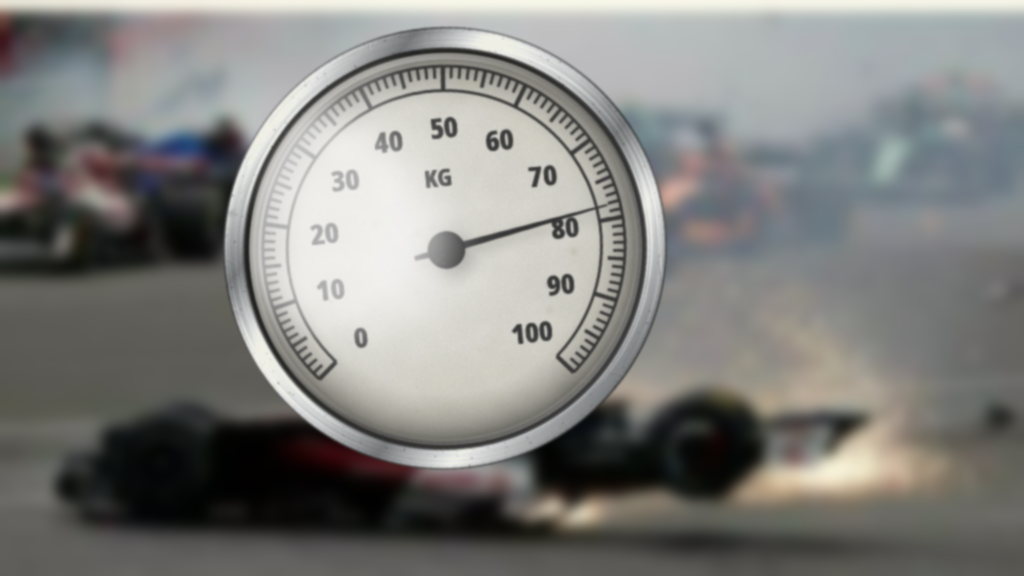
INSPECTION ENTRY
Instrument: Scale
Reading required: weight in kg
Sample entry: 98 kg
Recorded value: 78 kg
